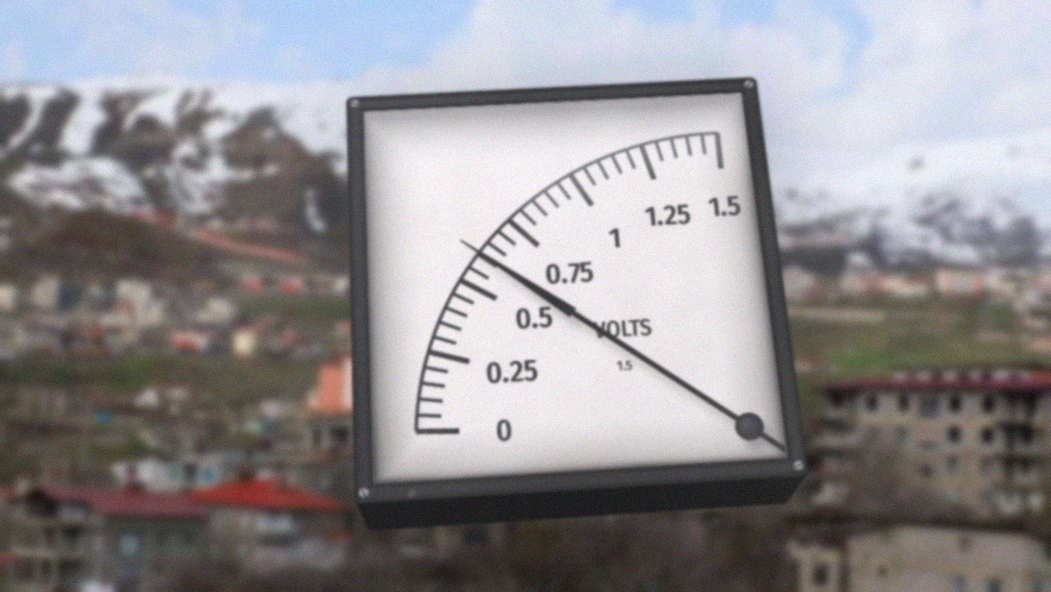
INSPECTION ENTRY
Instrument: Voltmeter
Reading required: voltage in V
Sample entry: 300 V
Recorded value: 0.6 V
